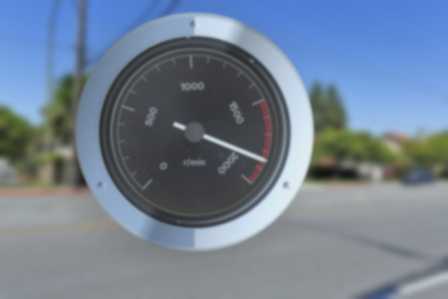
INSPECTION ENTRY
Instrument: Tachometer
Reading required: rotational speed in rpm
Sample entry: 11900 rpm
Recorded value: 1850 rpm
